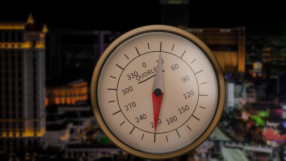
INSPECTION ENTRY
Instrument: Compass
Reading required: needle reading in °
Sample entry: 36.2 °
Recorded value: 210 °
